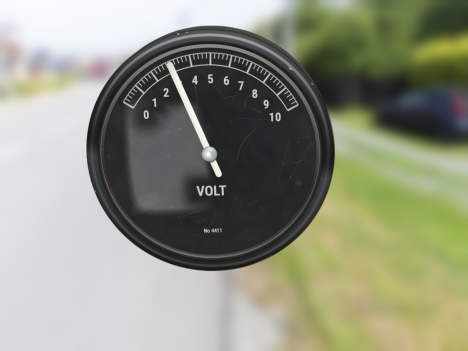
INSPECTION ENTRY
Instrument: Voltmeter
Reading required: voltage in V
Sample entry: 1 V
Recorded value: 3 V
